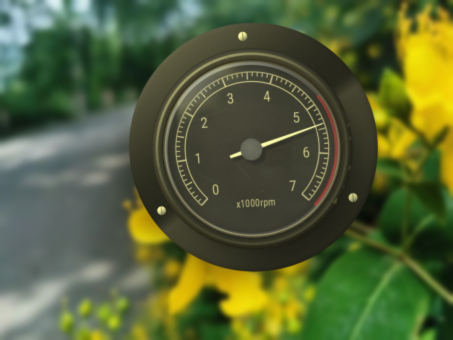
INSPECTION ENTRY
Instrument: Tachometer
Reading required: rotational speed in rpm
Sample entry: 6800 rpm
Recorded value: 5400 rpm
